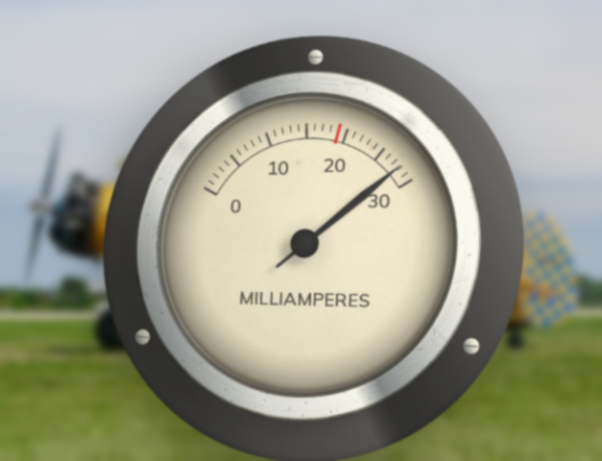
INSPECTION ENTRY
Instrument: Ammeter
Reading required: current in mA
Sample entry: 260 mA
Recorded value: 28 mA
